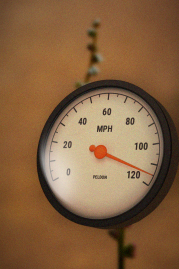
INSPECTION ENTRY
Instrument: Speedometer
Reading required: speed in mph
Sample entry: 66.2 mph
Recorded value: 115 mph
